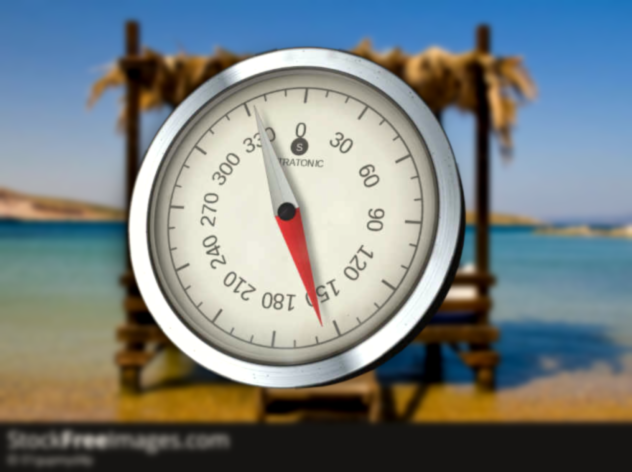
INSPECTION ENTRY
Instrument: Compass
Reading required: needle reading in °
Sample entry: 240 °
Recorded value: 155 °
